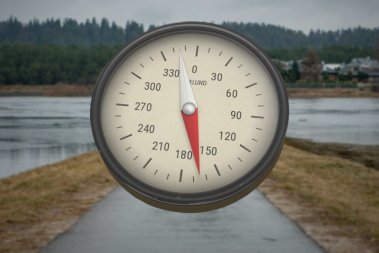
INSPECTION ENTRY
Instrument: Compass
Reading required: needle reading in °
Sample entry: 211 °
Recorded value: 165 °
